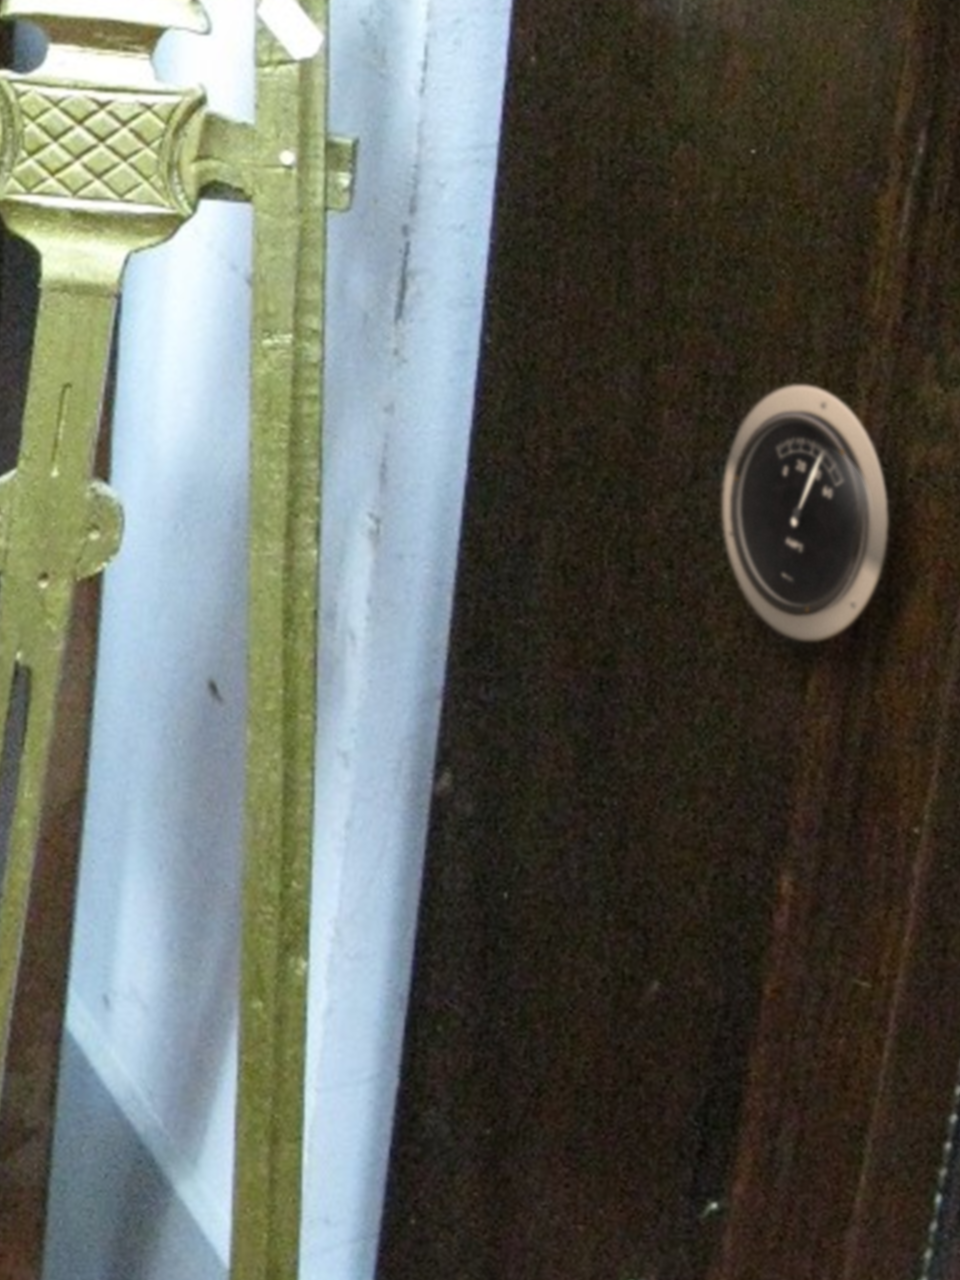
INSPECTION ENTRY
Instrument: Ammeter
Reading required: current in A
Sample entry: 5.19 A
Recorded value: 40 A
